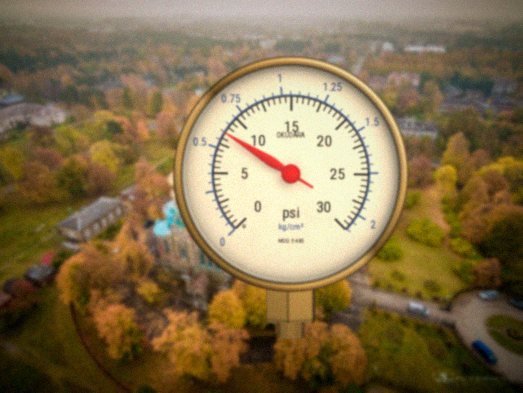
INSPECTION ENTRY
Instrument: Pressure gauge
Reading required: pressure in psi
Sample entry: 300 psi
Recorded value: 8.5 psi
